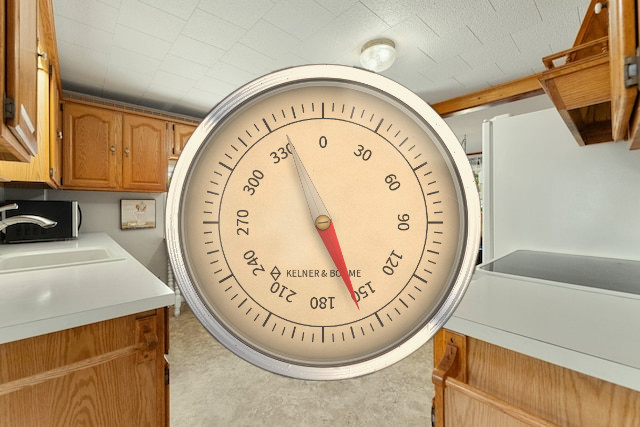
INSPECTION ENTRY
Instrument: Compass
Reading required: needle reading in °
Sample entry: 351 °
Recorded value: 157.5 °
